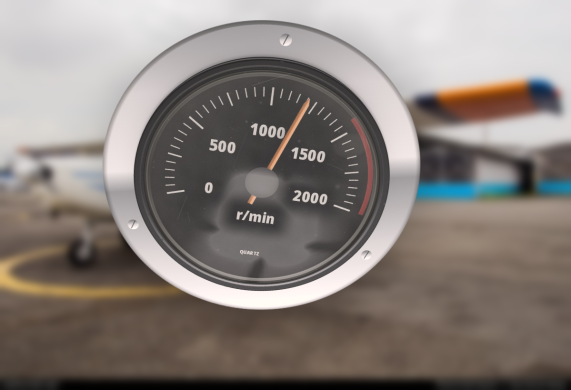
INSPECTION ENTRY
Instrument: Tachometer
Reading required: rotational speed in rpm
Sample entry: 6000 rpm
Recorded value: 1200 rpm
